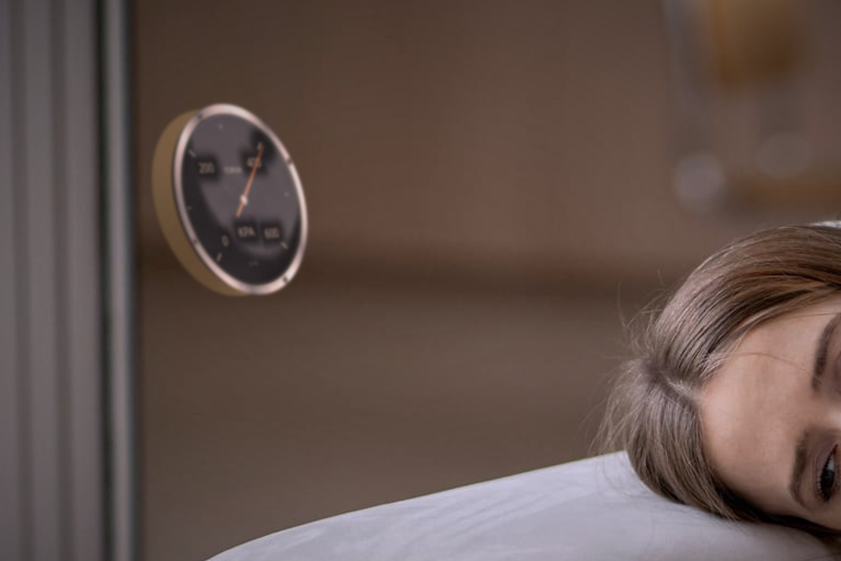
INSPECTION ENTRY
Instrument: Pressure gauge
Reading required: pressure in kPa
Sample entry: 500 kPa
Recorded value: 400 kPa
